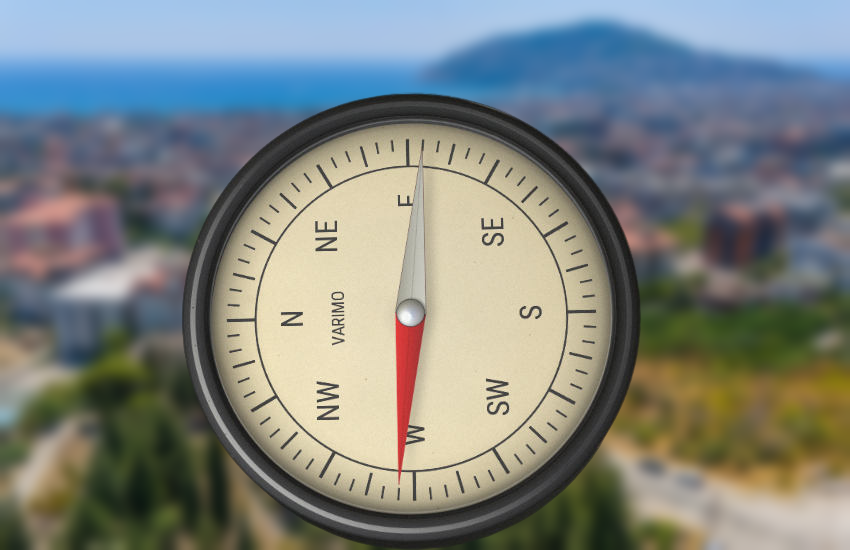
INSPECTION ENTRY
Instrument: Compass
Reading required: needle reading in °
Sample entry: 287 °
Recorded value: 275 °
